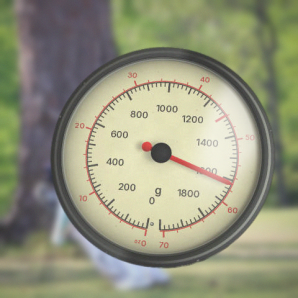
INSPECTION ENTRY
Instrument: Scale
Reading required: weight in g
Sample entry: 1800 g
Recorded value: 1620 g
